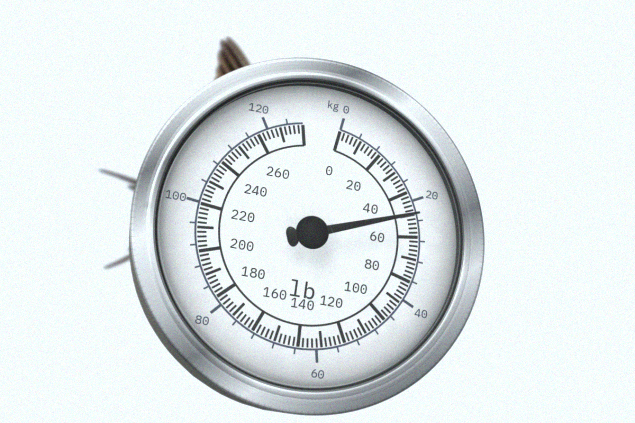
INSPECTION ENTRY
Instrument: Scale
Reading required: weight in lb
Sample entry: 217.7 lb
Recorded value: 50 lb
